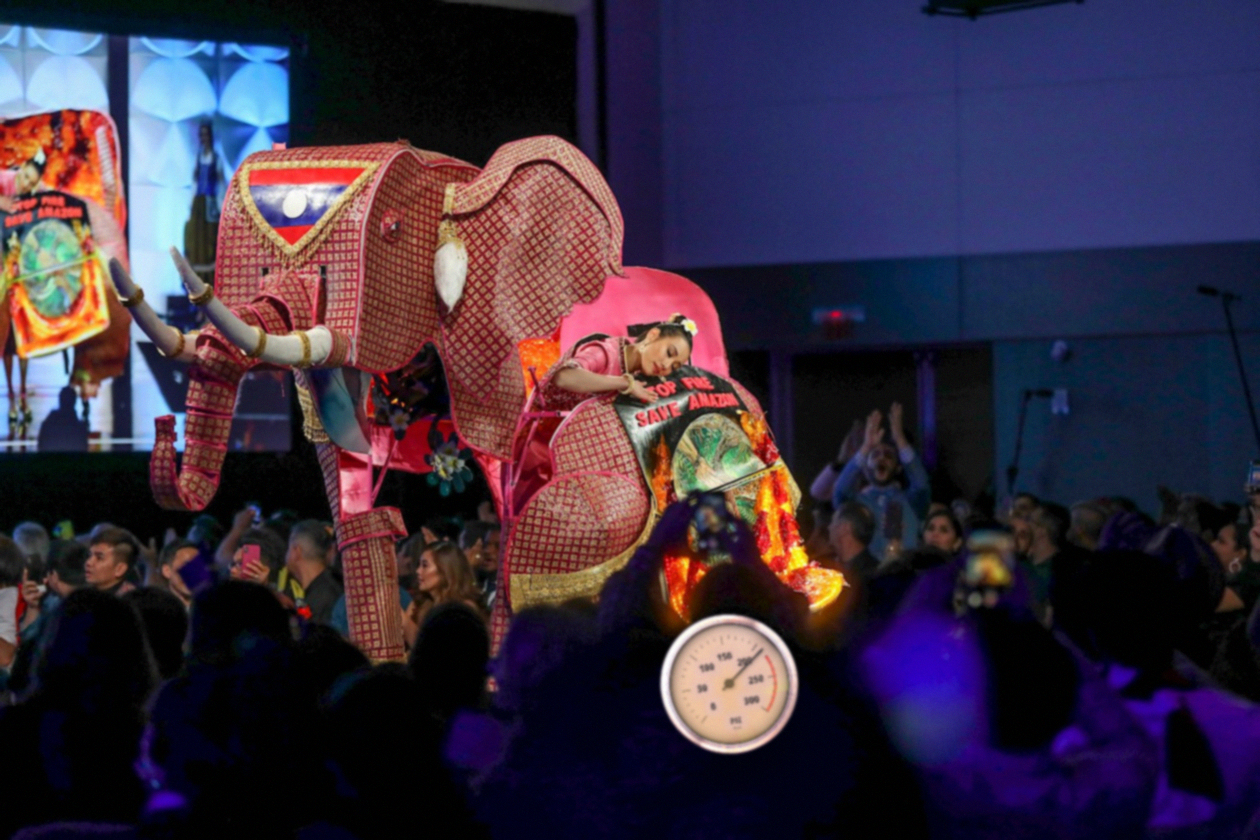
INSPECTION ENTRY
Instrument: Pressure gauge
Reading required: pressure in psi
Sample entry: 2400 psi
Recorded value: 210 psi
